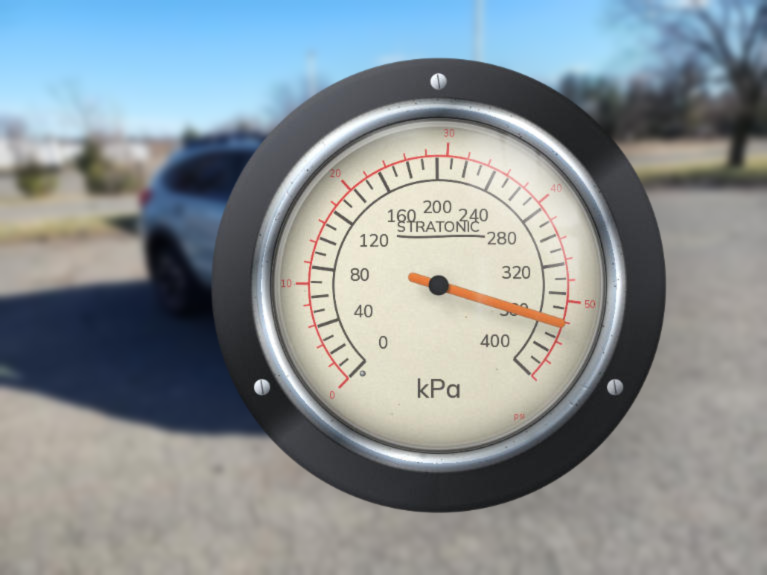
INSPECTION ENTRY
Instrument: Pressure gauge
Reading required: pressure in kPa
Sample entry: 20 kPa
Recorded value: 360 kPa
